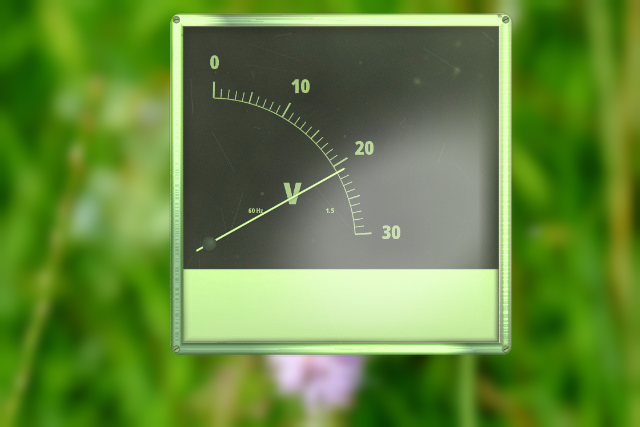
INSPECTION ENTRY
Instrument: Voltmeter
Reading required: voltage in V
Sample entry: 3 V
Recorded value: 21 V
